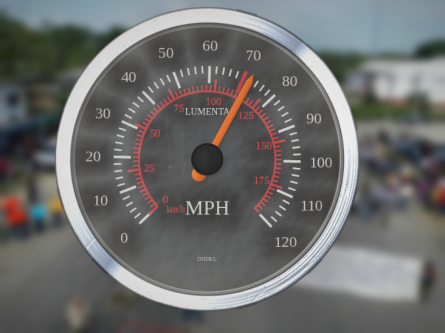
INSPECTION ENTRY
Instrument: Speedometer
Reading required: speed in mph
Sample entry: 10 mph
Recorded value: 72 mph
